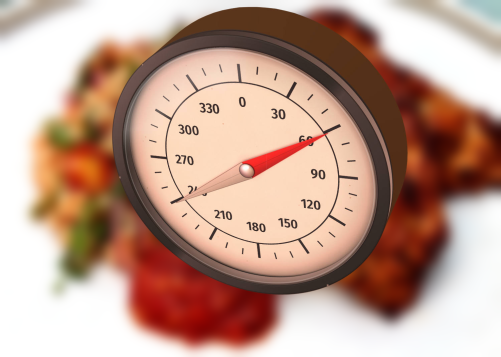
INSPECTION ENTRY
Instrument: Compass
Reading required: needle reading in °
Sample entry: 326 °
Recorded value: 60 °
